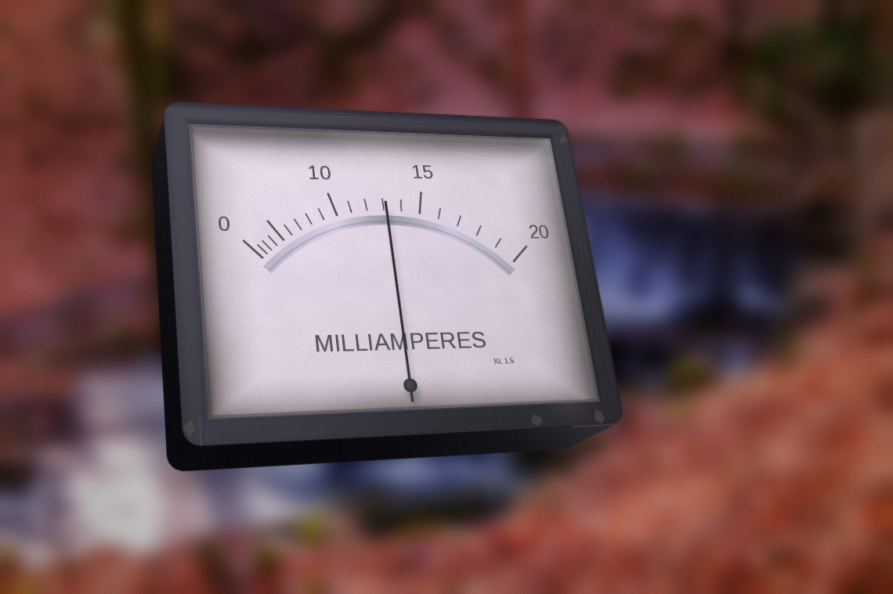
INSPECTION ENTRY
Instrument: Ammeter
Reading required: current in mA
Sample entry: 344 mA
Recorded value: 13 mA
